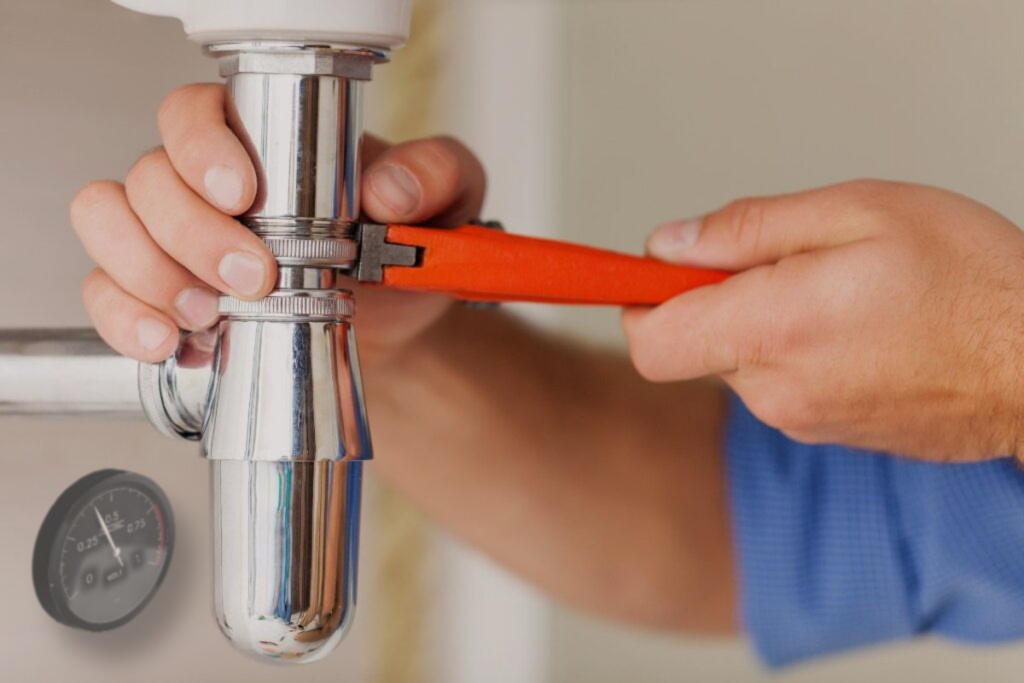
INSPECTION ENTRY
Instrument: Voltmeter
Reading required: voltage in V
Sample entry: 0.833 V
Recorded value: 0.4 V
